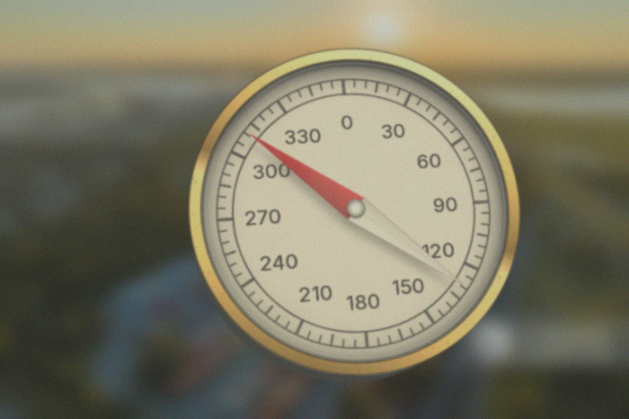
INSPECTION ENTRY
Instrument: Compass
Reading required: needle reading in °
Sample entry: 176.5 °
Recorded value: 310 °
